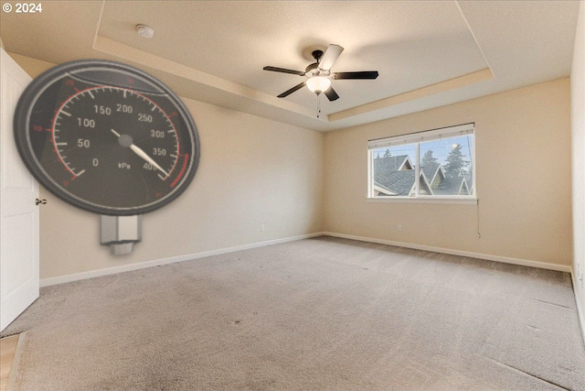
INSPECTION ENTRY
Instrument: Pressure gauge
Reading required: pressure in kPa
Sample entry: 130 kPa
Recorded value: 390 kPa
